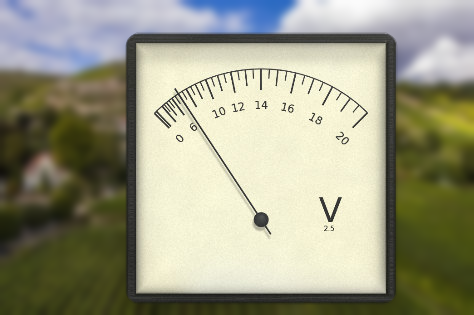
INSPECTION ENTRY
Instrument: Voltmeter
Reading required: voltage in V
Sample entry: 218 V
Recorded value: 7 V
